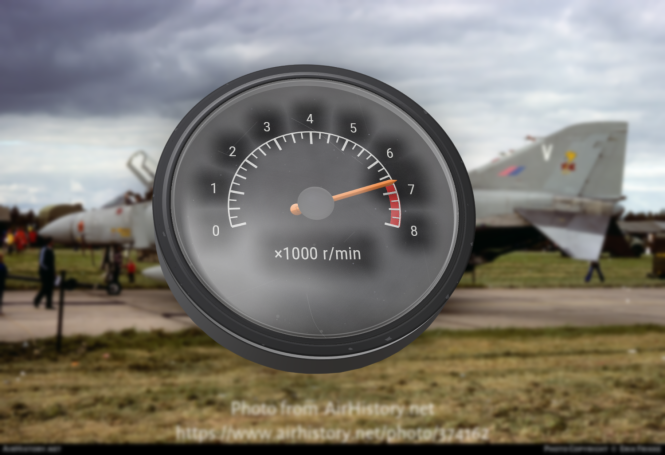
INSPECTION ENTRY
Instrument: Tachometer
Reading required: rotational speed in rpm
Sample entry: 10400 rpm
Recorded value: 6750 rpm
